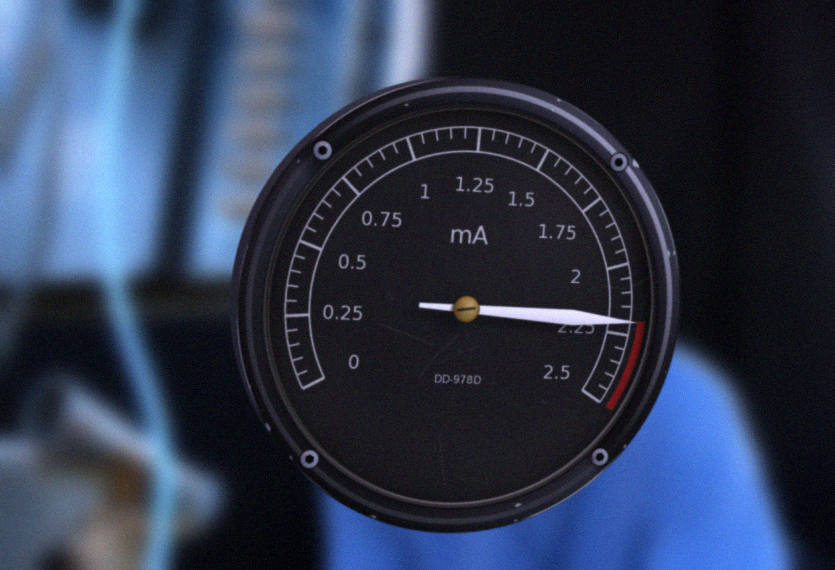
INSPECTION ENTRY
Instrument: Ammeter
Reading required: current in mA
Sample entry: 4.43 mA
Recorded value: 2.2 mA
